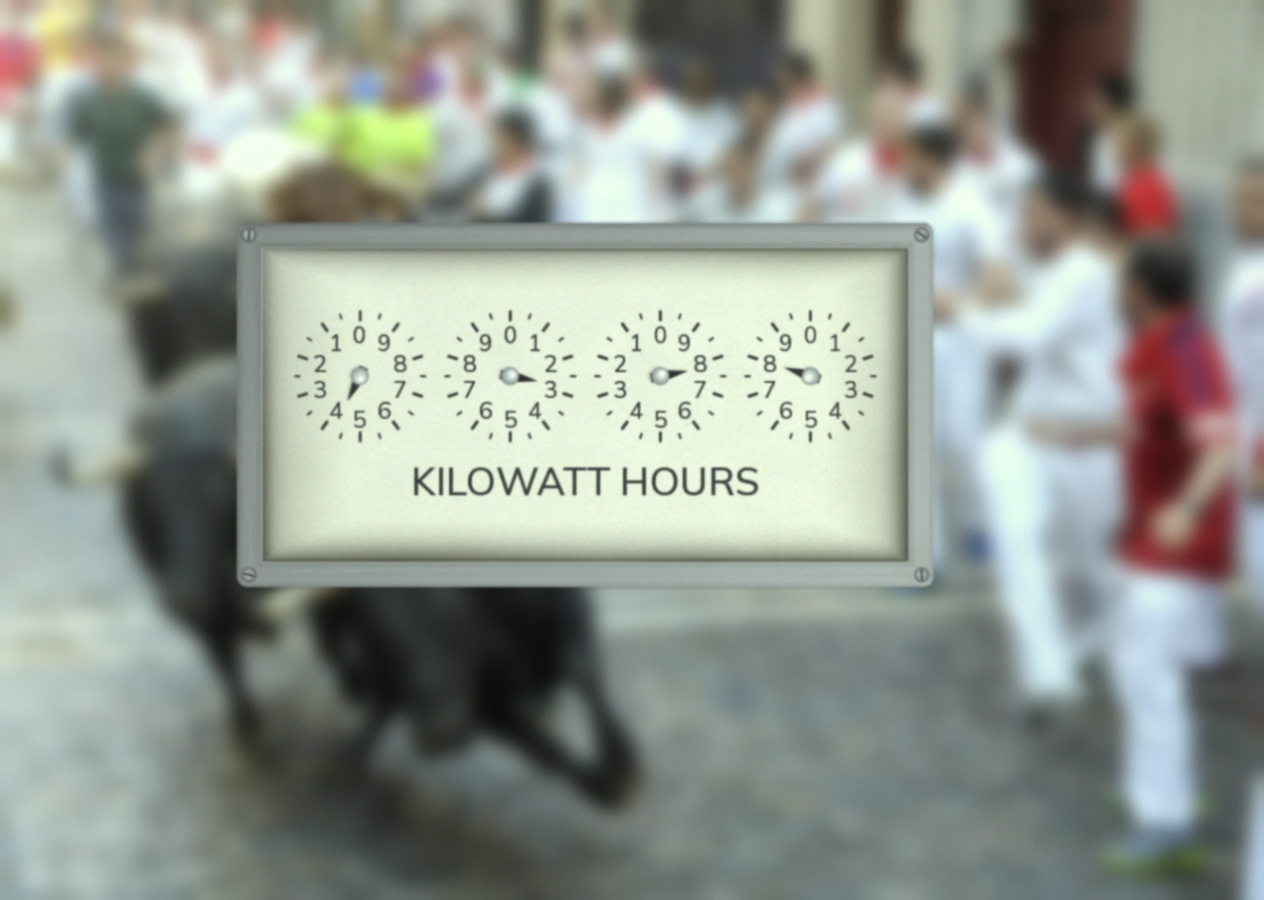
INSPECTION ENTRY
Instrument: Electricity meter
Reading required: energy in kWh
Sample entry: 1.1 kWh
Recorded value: 4278 kWh
